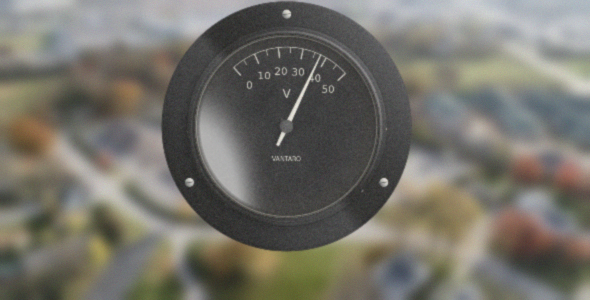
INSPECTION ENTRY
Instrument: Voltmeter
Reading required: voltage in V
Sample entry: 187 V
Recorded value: 37.5 V
